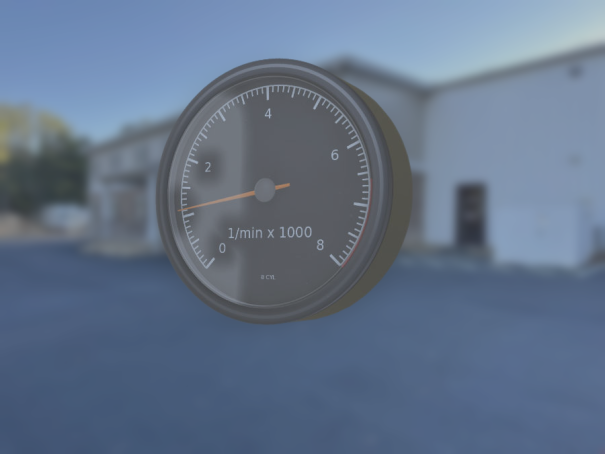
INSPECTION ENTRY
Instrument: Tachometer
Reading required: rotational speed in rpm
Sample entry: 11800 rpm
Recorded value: 1100 rpm
